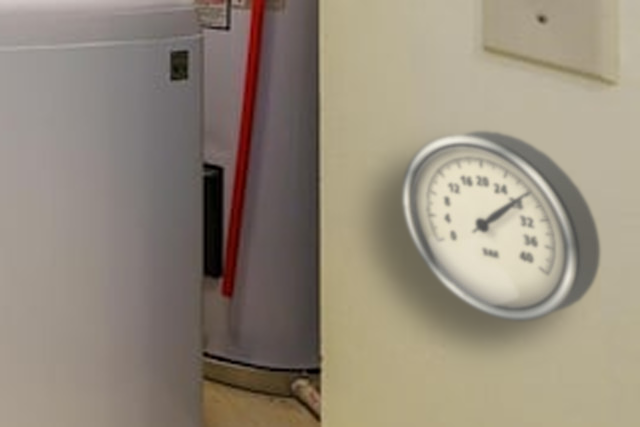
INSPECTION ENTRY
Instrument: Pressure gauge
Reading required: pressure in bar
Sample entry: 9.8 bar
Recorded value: 28 bar
